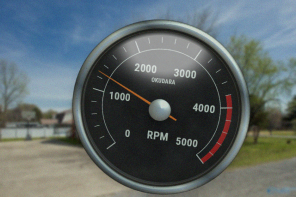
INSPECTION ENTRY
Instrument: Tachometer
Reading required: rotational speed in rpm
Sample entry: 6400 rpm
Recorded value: 1300 rpm
